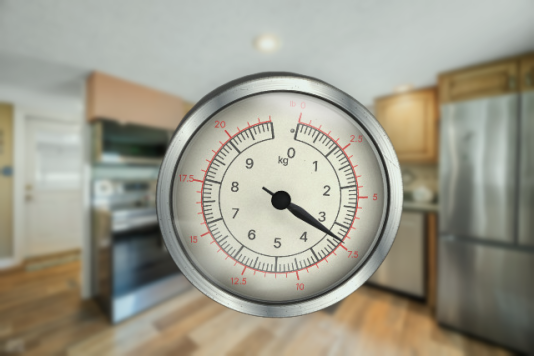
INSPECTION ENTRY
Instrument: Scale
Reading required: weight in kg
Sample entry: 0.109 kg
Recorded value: 3.3 kg
